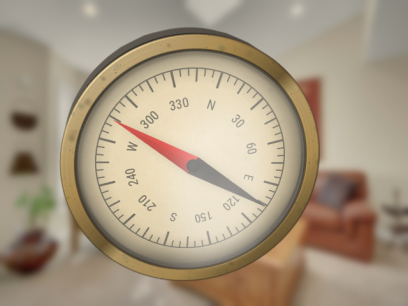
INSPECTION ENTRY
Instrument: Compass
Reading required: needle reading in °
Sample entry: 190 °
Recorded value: 285 °
